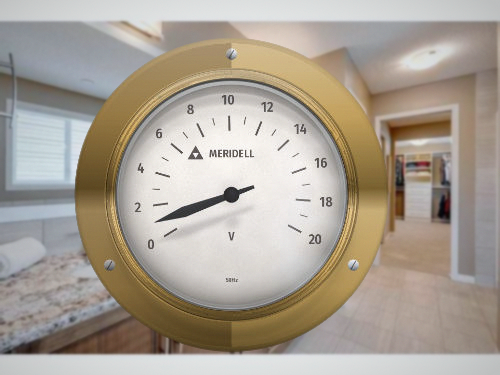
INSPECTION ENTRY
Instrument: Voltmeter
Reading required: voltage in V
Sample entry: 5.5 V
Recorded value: 1 V
